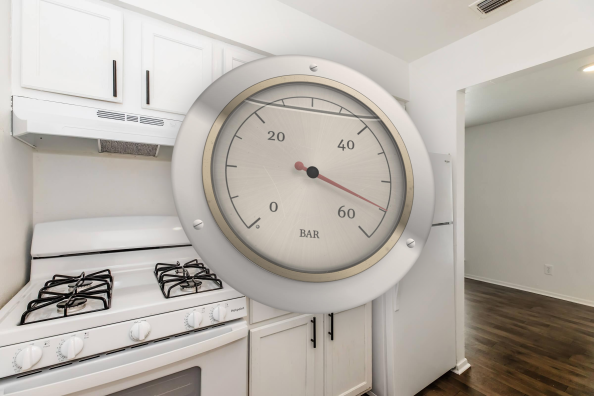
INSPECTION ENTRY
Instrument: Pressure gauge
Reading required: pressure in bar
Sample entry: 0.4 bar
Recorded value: 55 bar
